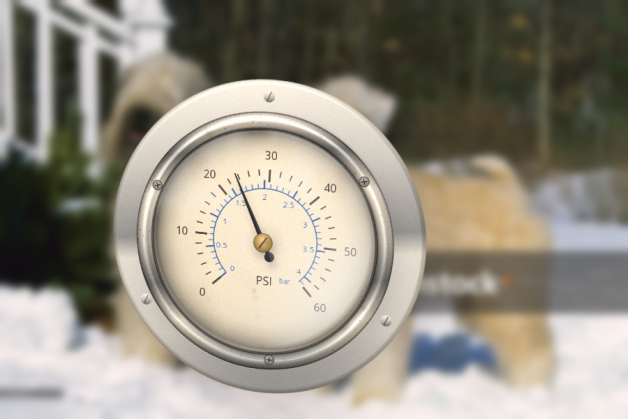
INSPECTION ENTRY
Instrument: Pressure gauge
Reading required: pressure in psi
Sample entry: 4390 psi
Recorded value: 24 psi
